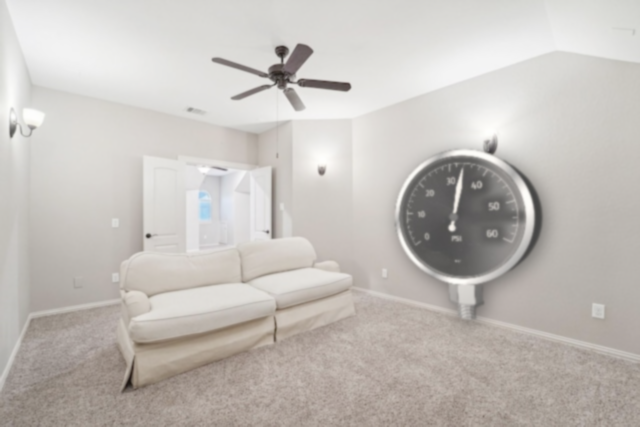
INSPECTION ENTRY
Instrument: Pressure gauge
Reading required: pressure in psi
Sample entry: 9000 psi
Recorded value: 34 psi
